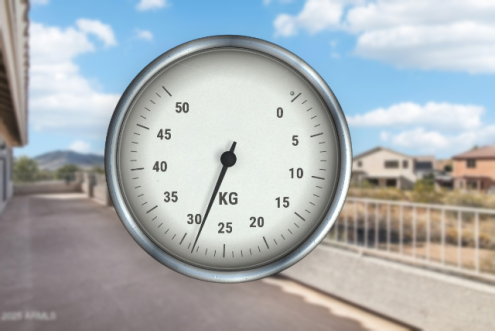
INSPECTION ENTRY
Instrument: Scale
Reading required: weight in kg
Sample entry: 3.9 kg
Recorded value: 28.5 kg
